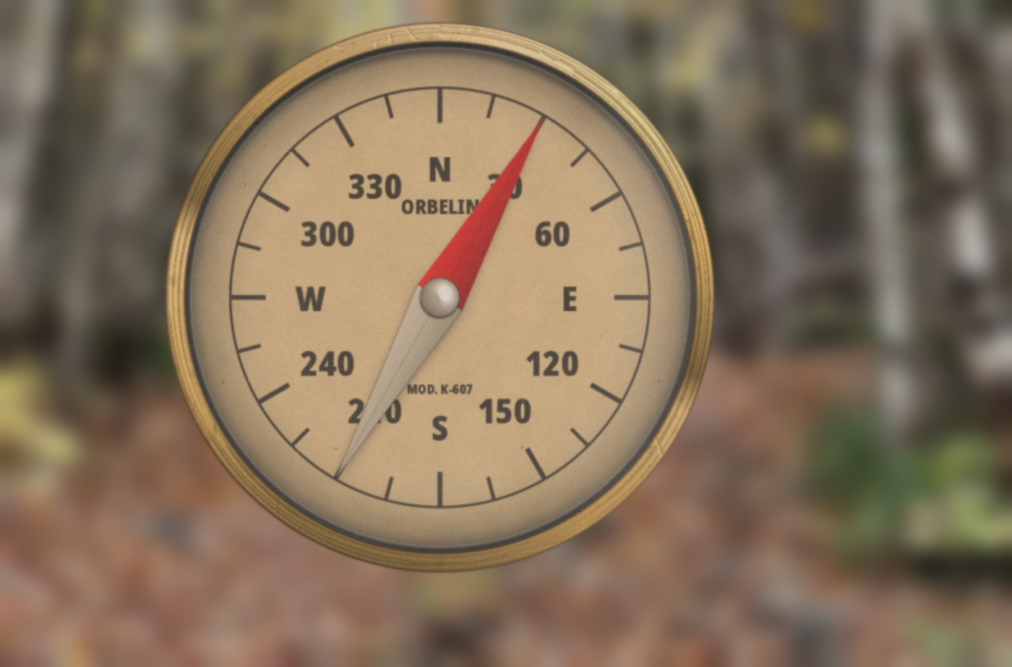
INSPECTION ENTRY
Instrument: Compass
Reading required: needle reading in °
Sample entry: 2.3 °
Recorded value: 30 °
